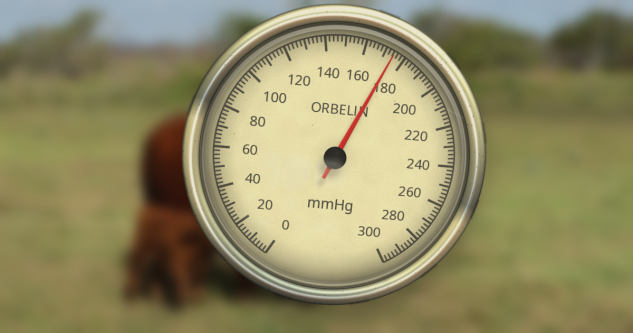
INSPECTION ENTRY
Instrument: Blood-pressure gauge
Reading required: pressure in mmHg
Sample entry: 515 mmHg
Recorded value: 174 mmHg
